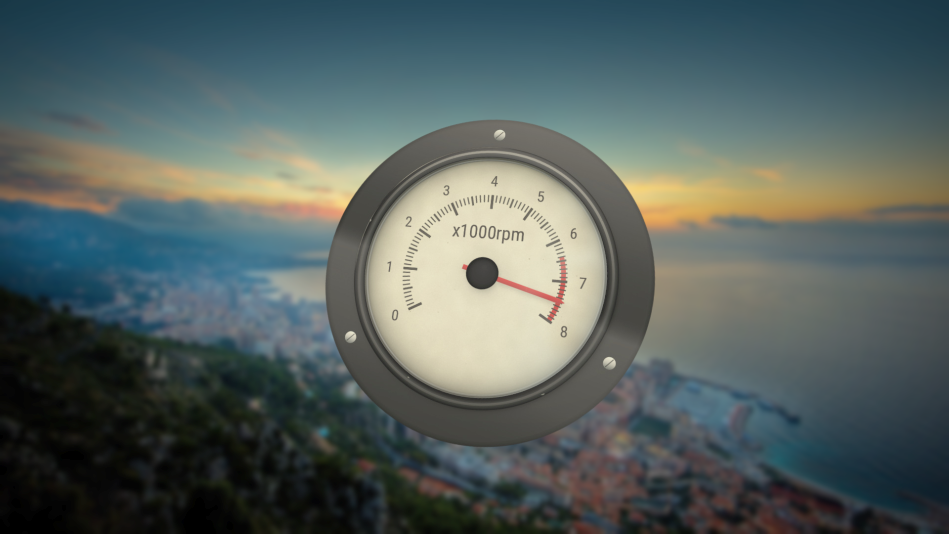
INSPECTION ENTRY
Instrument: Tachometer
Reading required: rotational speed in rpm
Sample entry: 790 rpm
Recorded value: 7500 rpm
